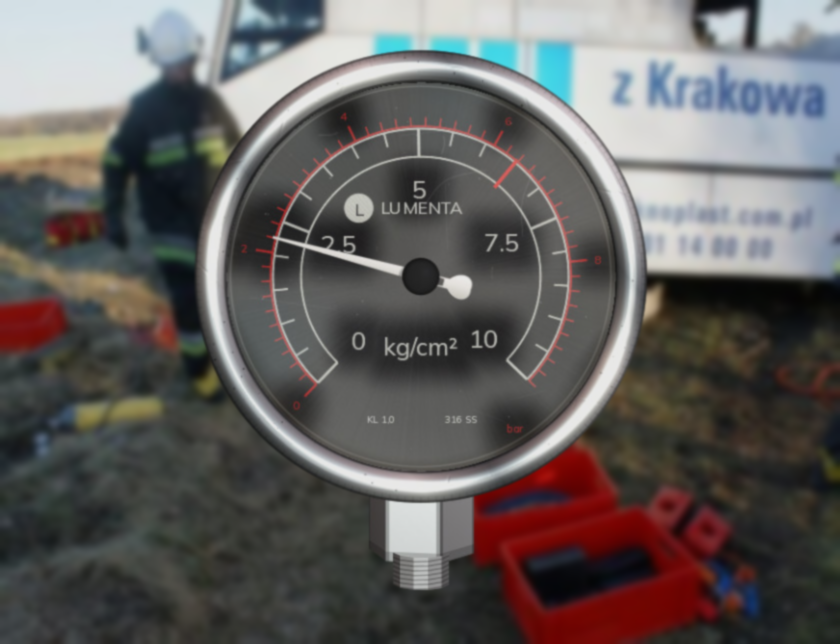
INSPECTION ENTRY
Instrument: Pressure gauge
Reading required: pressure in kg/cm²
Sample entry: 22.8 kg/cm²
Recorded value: 2.25 kg/cm²
